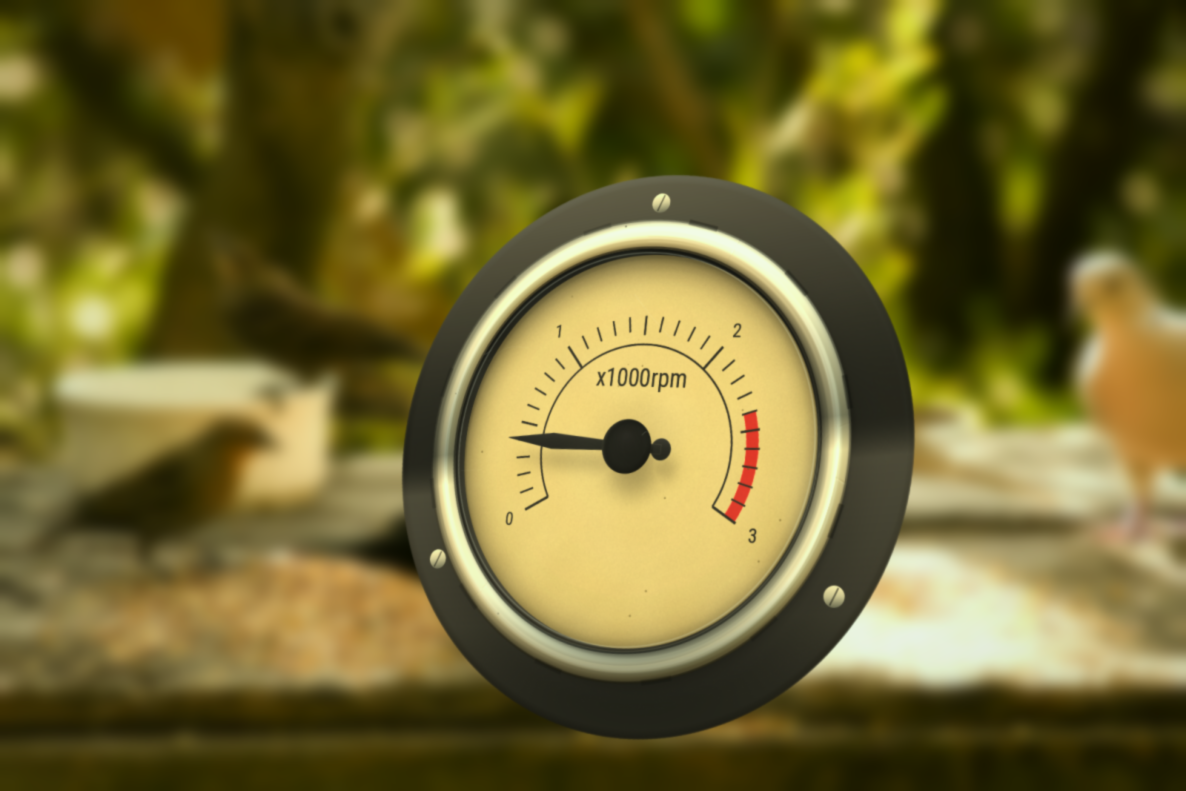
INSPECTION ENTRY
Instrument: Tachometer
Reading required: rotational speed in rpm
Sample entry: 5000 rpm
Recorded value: 400 rpm
